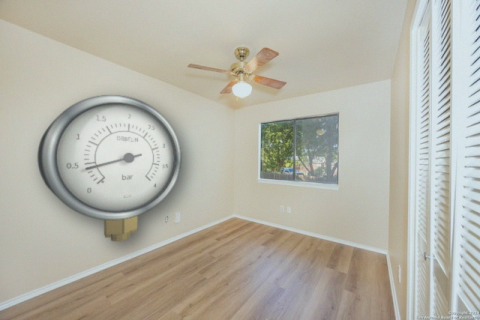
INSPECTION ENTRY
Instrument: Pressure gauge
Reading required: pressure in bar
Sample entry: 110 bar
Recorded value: 0.4 bar
